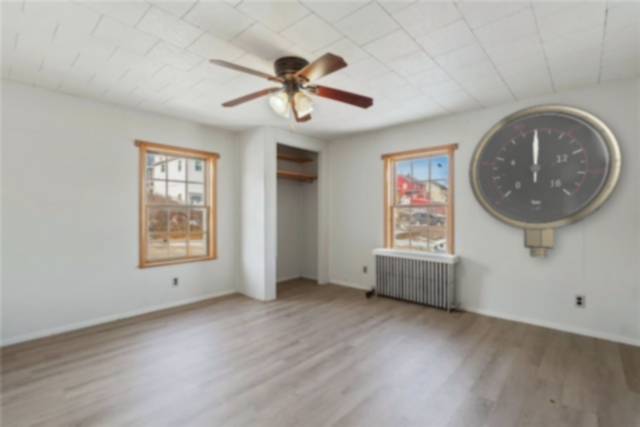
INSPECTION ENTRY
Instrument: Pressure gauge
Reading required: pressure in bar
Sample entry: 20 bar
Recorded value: 8 bar
